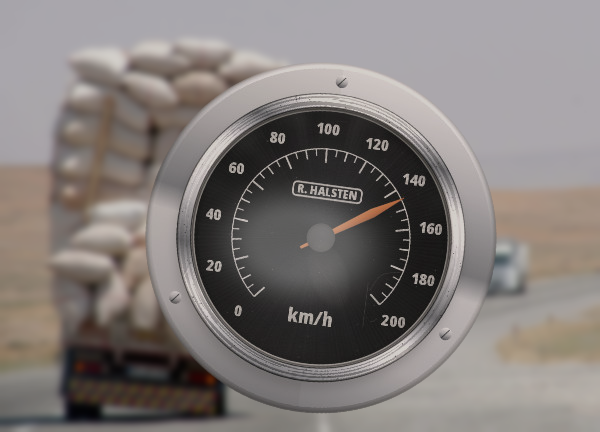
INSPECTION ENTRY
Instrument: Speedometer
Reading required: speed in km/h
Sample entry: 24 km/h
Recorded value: 145 km/h
